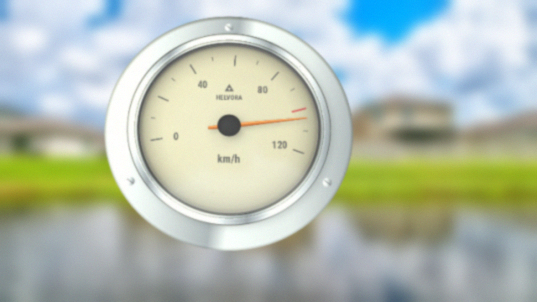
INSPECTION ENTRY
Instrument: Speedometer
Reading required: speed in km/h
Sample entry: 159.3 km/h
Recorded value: 105 km/h
